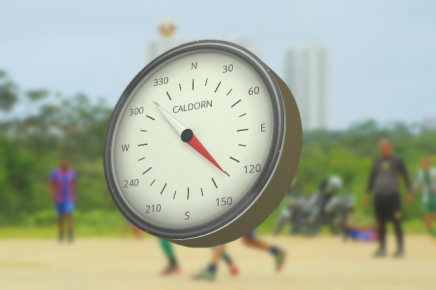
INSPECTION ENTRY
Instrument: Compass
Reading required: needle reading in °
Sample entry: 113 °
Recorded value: 135 °
